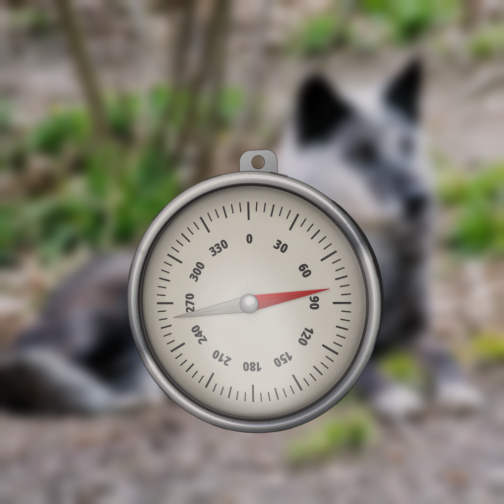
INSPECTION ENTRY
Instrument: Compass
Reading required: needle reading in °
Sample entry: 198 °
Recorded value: 80 °
